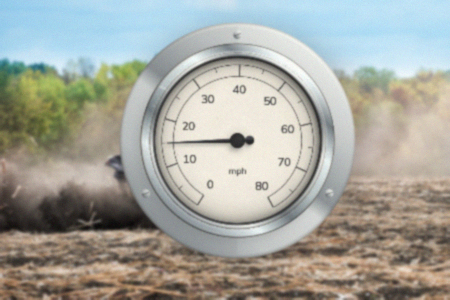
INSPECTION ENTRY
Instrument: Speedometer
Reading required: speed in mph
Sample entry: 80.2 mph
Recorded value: 15 mph
